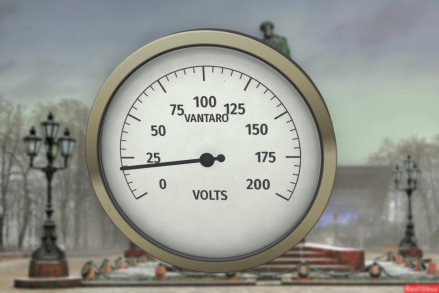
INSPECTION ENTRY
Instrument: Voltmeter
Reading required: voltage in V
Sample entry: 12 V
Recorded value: 20 V
